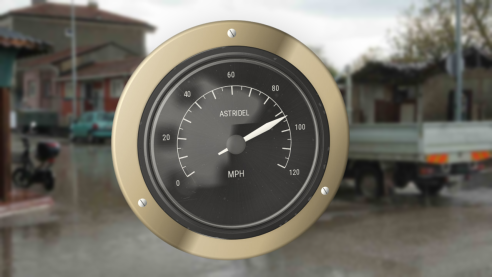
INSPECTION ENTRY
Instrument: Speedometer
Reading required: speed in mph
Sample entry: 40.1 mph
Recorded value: 92.5 mph
